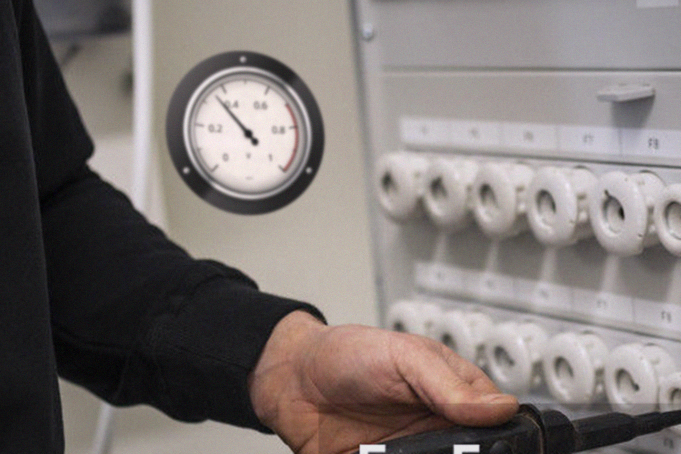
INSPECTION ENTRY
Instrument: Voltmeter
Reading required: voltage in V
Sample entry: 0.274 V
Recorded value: 0.35 V
